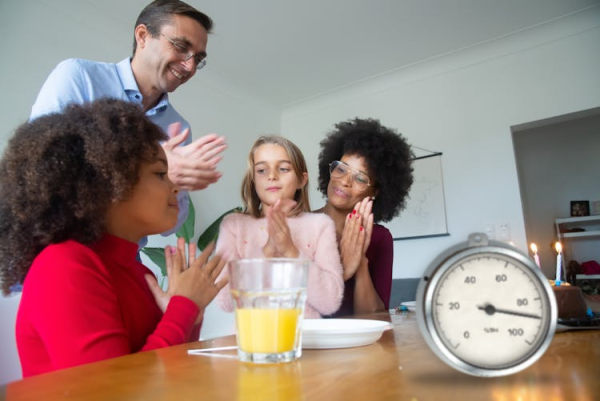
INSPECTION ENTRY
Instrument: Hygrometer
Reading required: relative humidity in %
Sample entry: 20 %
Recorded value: 88 %
